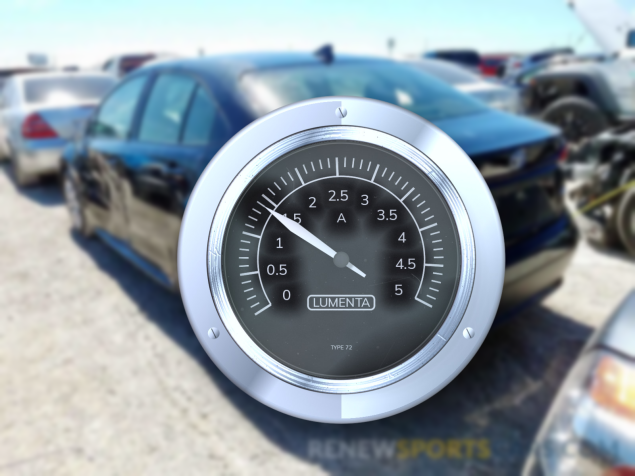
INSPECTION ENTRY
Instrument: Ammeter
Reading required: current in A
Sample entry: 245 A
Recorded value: 1.4 A
